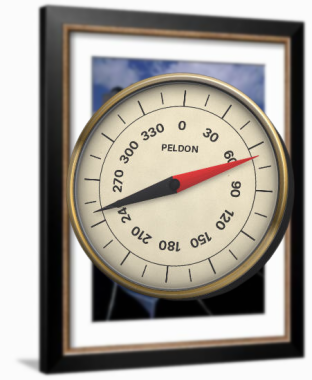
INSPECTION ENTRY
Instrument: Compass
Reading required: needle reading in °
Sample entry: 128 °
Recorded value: 67.5 °
